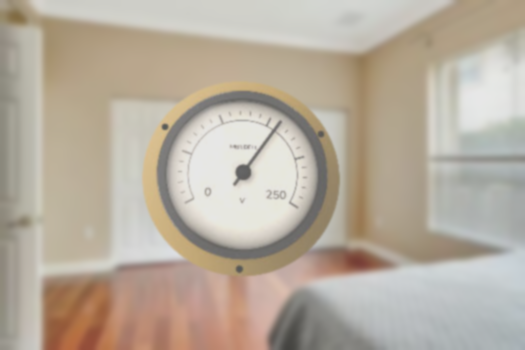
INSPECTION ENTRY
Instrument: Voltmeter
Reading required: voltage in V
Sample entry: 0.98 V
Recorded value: 160 V
